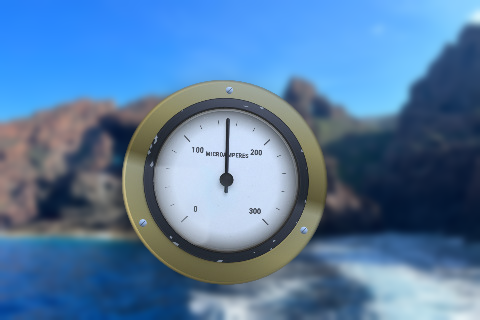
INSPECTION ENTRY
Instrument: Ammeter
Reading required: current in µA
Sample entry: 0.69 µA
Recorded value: 150 µA
